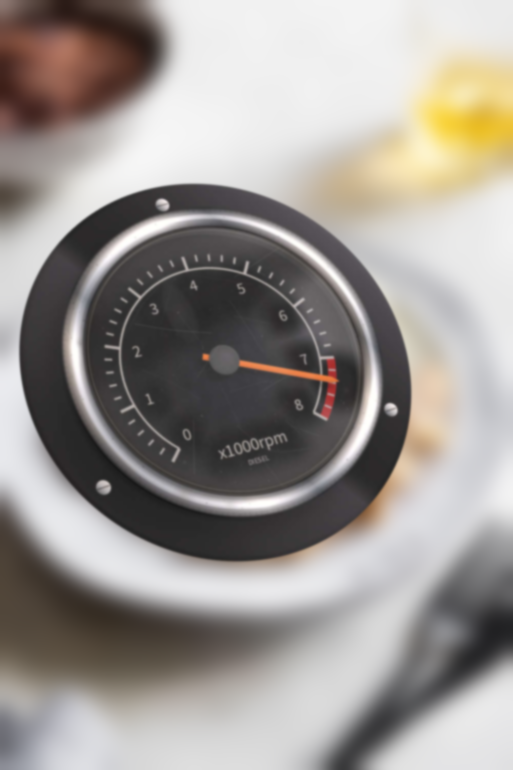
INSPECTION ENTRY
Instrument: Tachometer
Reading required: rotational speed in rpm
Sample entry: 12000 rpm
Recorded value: 7400 rpm
